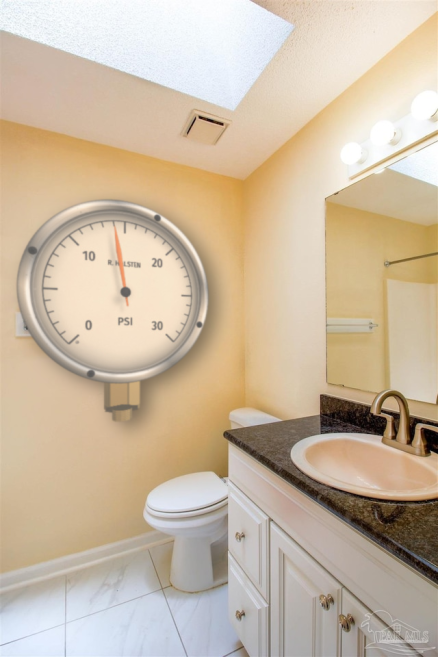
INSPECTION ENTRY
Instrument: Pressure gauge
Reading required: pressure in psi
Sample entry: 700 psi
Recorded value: 14 psi
